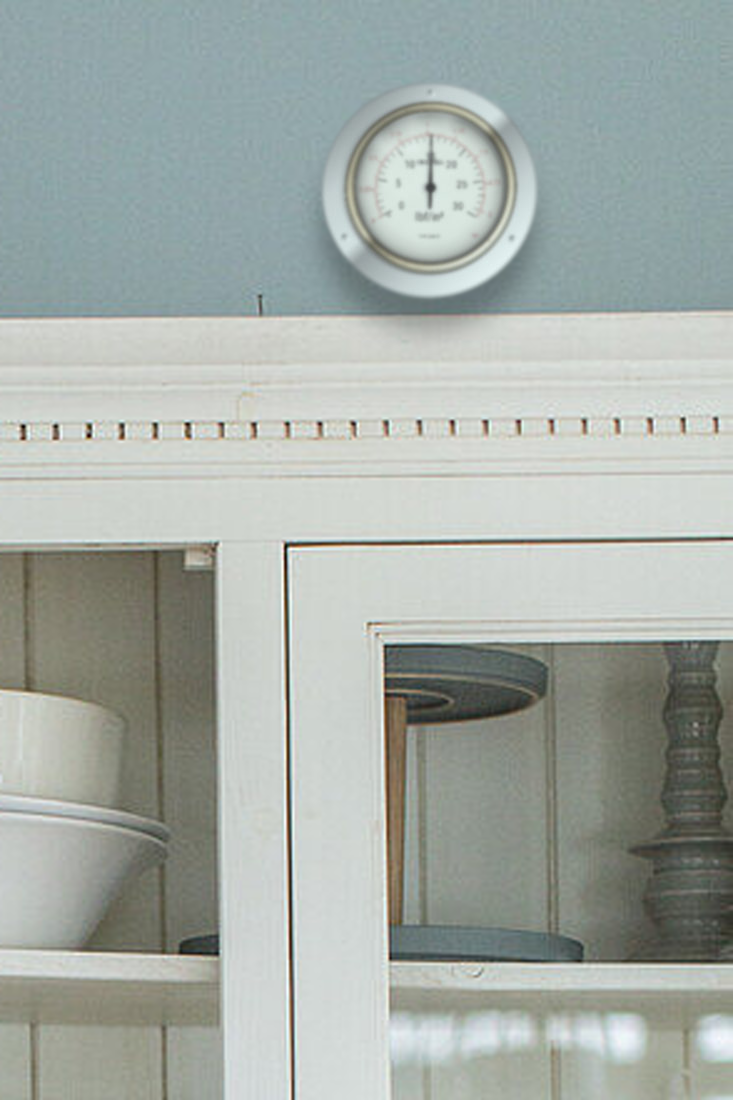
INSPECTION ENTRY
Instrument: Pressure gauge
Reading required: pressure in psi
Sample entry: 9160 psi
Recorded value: 15 psi
